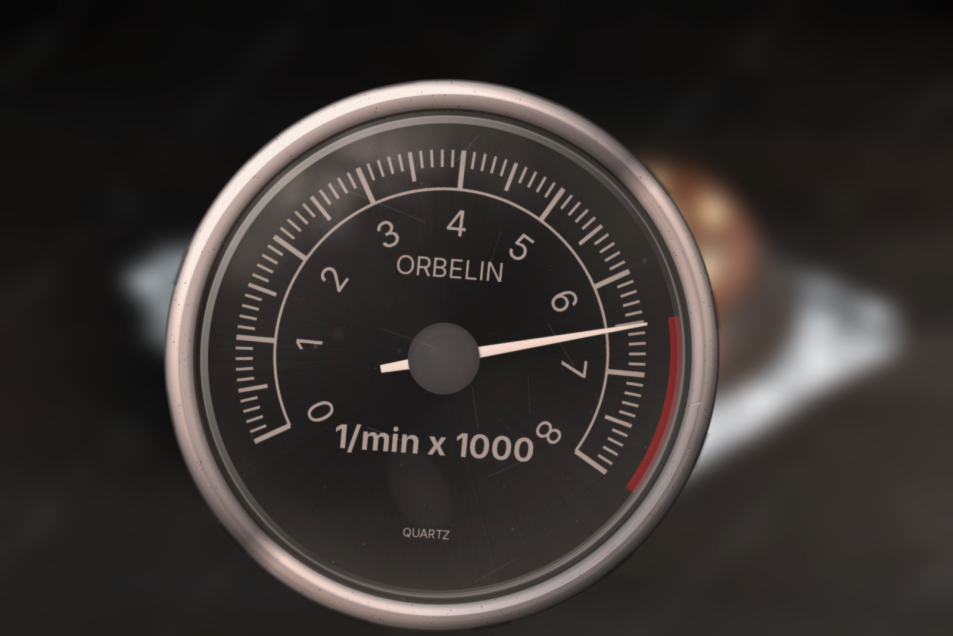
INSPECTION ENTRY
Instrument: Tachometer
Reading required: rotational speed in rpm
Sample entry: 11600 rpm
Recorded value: 6500 rpm
